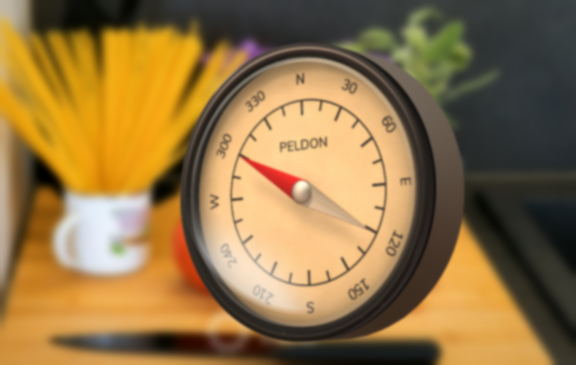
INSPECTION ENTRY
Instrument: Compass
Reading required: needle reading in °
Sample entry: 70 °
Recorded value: 300 °
